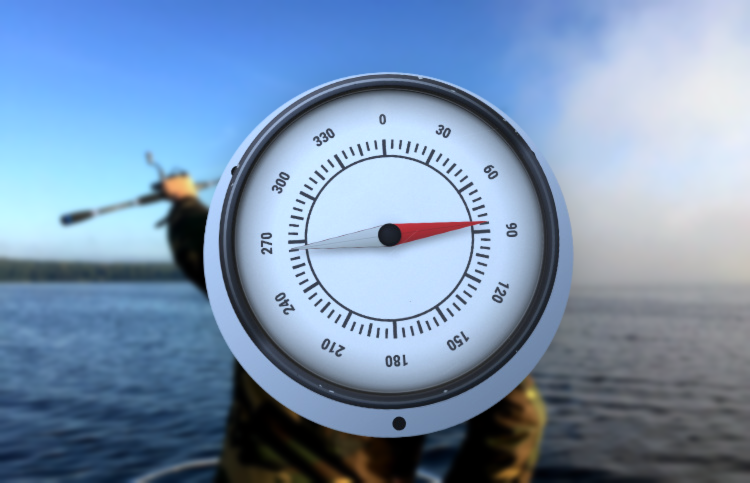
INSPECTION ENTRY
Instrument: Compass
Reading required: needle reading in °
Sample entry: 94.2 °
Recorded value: 85 °
